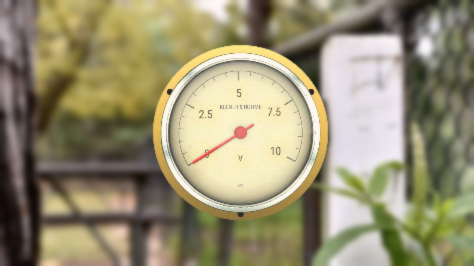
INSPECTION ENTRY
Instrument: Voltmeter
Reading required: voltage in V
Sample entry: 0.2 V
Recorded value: 0 V
